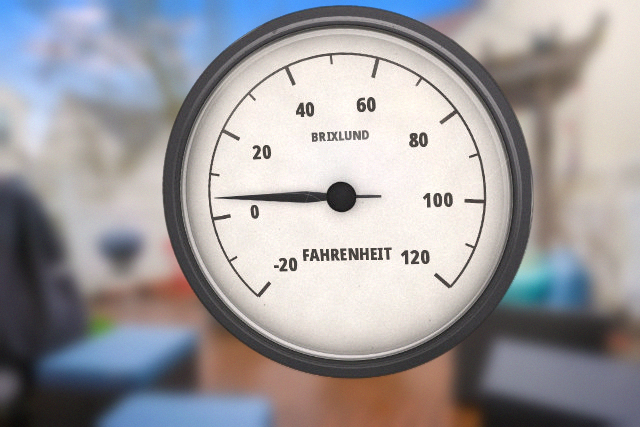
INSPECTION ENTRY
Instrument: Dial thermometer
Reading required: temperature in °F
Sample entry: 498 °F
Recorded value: 5 °F
